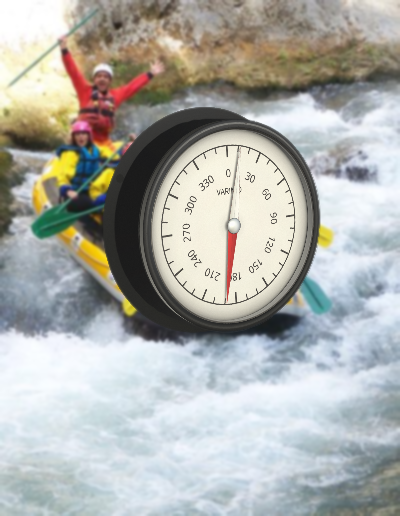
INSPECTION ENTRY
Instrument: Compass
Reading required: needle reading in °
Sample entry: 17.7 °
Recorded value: 190 °
